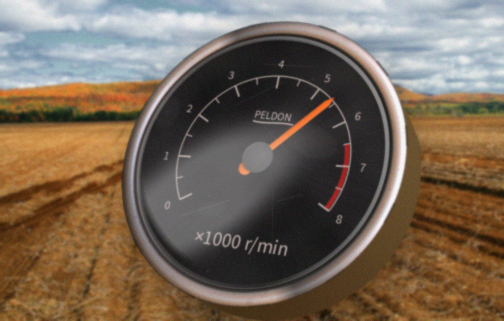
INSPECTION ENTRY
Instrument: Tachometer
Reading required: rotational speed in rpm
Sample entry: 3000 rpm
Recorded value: 5500 rpm
